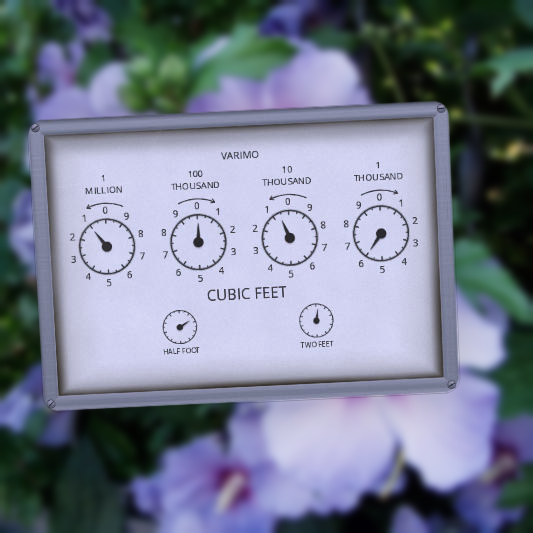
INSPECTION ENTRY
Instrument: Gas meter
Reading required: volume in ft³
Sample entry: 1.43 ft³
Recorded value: 100600 ft³
